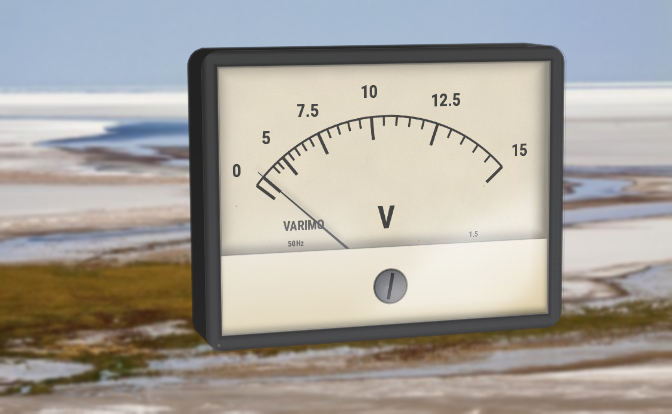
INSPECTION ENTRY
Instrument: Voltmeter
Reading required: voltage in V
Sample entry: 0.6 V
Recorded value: 2.5 V
